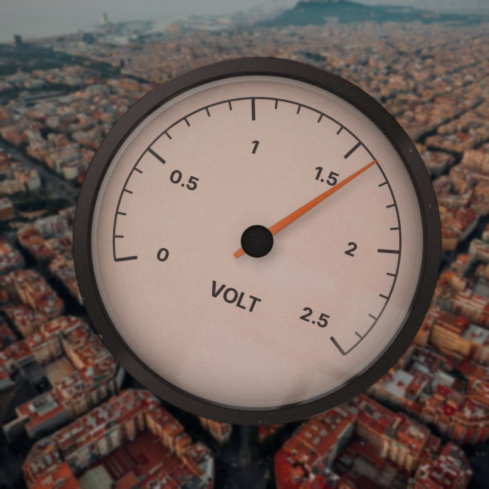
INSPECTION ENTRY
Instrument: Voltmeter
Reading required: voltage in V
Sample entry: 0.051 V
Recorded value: 1.6 V
